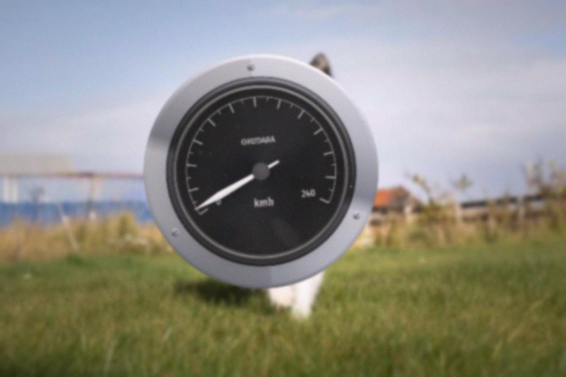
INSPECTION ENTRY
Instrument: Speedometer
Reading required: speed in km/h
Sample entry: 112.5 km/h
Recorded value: 5 km/h
